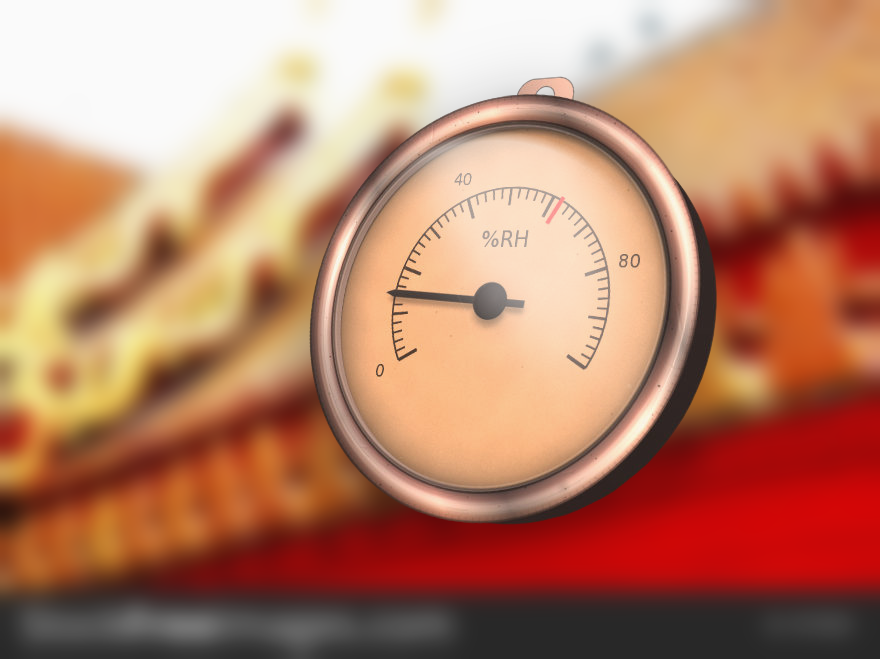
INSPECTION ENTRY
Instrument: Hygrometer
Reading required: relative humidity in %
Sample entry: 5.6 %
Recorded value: 14 %
